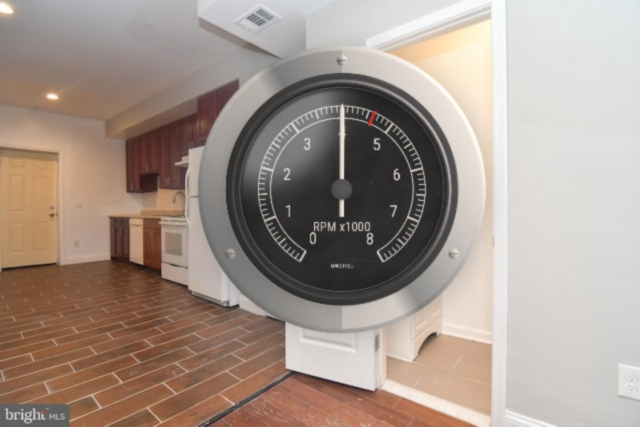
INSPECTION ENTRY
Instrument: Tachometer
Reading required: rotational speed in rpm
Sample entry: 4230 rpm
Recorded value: 4000 rpm
